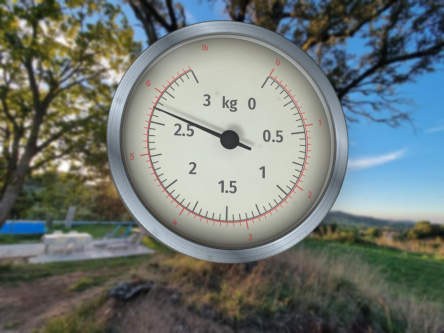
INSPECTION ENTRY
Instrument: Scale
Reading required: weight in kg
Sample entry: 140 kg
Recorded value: 2.6 kg
